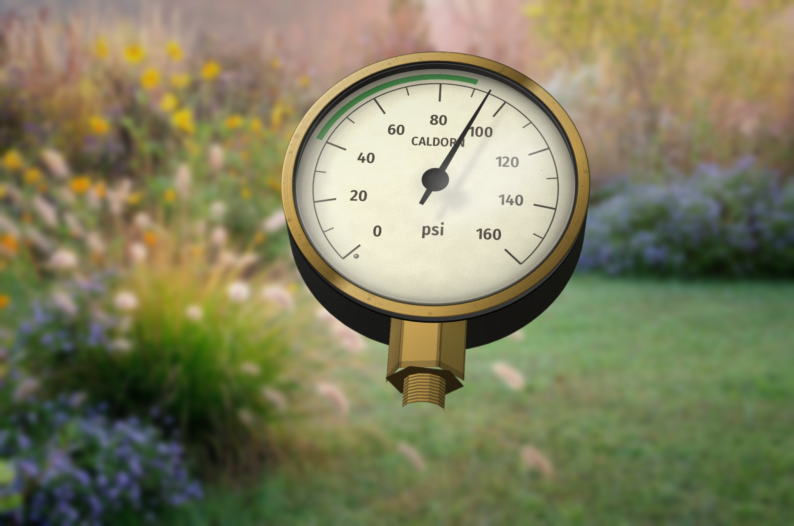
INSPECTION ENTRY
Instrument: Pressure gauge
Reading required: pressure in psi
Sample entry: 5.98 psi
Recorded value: 95 psi
